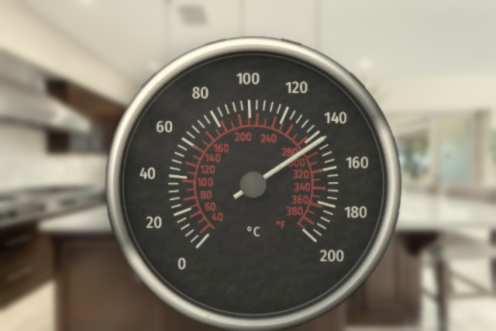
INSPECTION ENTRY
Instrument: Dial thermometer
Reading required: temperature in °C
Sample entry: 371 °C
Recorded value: 144 °C
